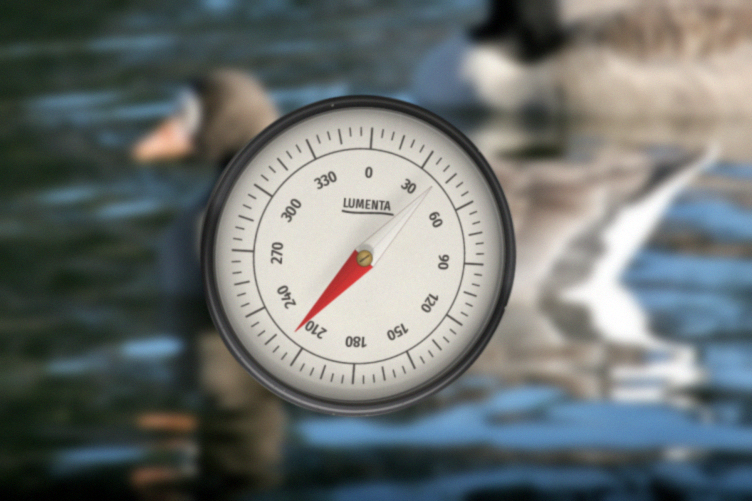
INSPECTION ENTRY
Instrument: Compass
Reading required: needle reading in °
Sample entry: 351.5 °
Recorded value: 220 °
